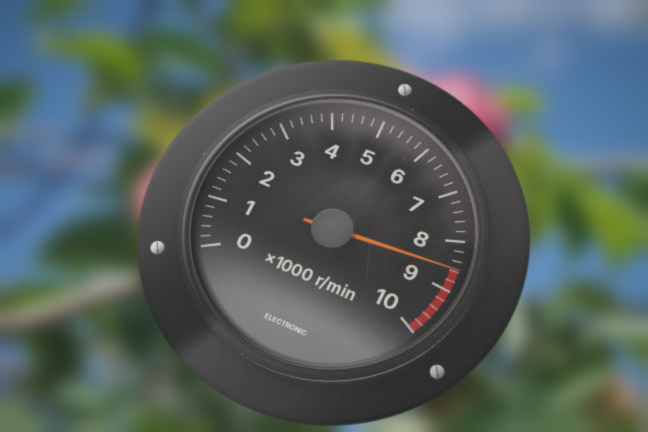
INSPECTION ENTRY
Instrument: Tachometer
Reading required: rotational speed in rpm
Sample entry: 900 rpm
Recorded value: 8600 rpm
